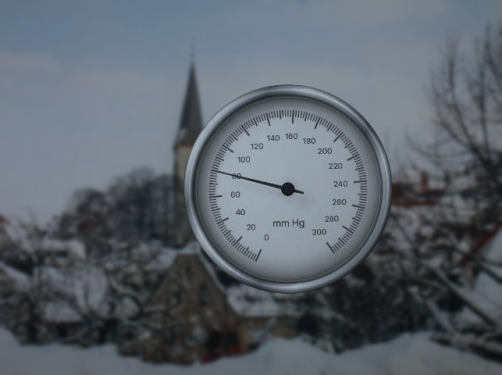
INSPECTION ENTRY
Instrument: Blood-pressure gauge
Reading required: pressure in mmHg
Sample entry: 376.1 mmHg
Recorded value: 80 mmHg
